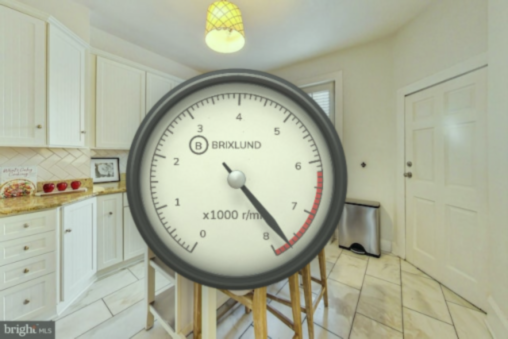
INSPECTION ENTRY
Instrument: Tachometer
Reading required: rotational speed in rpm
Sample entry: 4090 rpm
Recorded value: 7700 rpm
